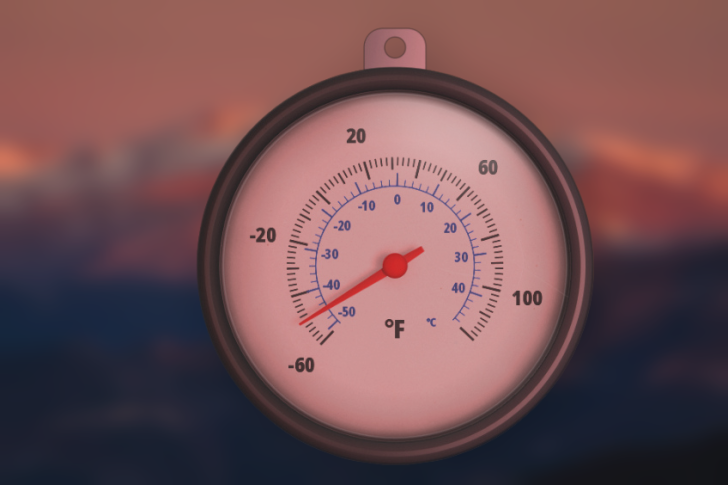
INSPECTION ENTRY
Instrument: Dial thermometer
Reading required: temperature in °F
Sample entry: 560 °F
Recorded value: -50 °F
